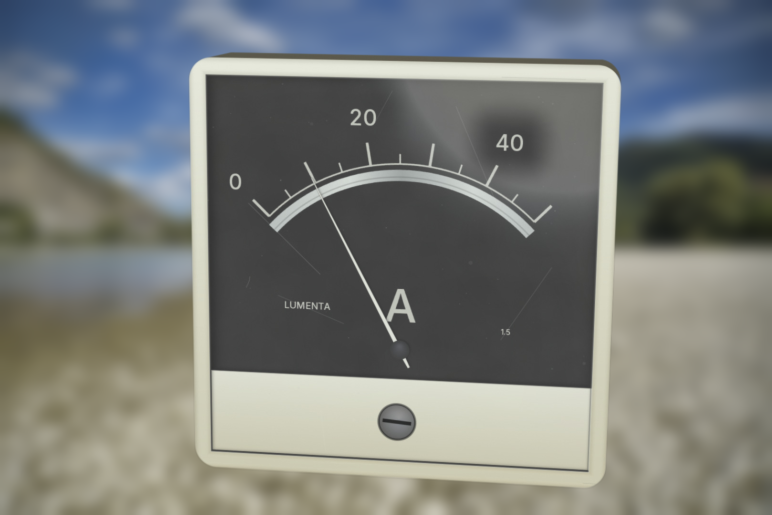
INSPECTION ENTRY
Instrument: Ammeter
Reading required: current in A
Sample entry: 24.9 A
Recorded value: 10 A
